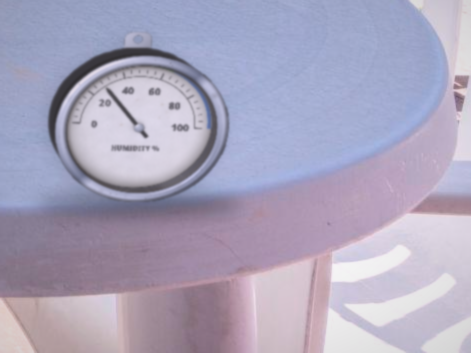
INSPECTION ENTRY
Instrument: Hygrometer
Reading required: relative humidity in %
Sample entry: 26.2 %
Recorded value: 28 %
